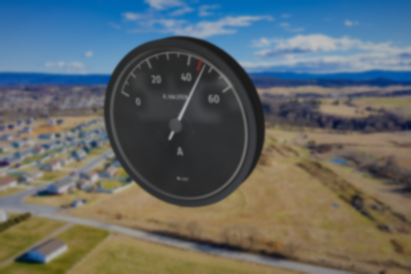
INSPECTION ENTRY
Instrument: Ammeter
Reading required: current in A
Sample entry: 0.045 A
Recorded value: 47.5 A
